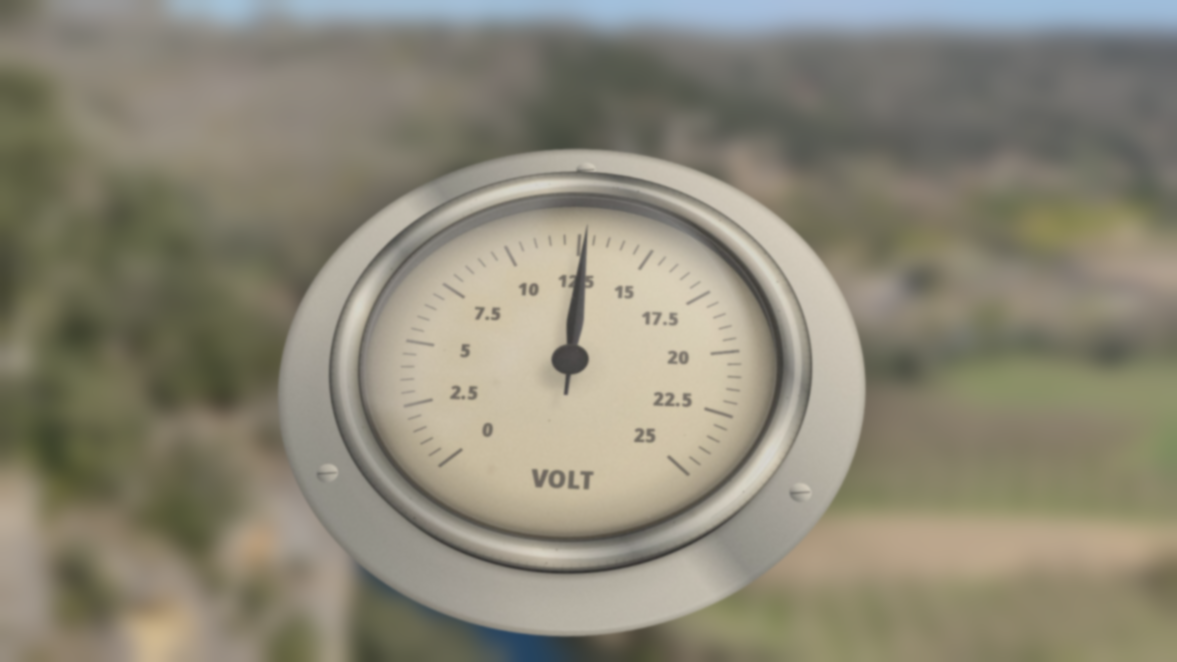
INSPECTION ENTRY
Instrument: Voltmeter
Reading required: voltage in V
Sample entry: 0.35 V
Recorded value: 12.75 V
